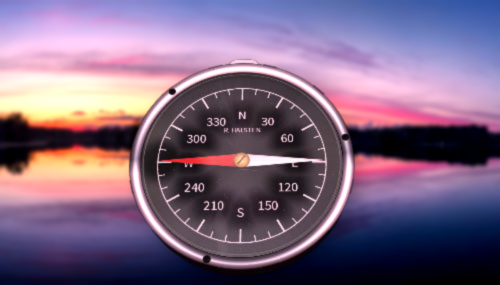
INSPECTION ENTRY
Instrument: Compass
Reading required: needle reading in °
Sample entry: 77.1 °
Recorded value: 270 °
